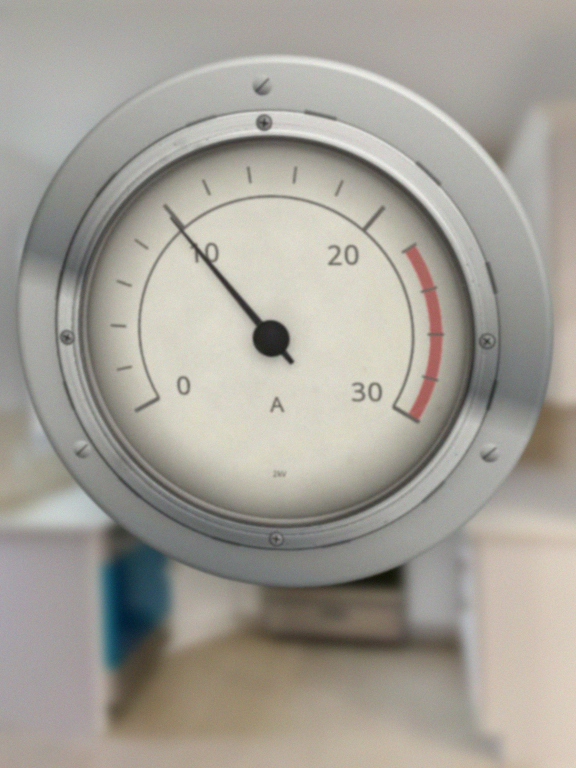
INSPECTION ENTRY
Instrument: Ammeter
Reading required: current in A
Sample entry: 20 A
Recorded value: 10 A
